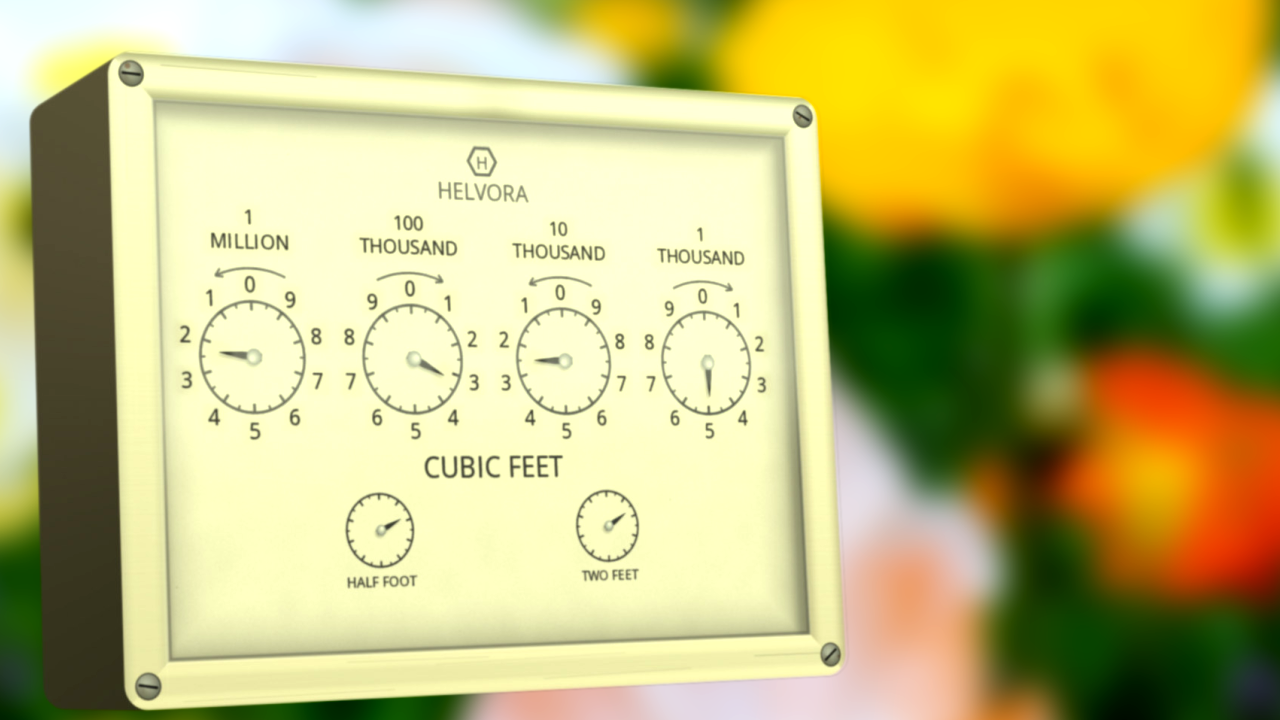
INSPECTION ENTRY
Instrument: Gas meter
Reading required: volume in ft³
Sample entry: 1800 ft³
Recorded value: 232500 ft³
